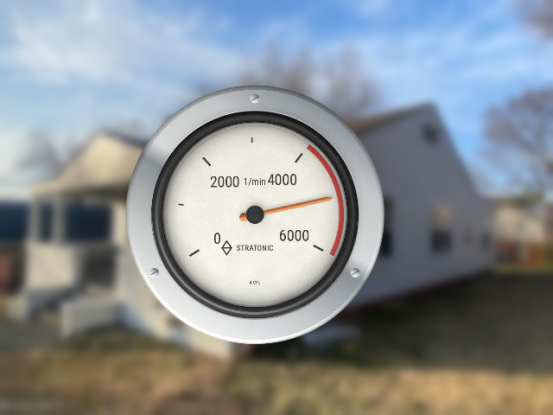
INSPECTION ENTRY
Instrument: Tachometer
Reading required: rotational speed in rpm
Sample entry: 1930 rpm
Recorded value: 5000 rpm
